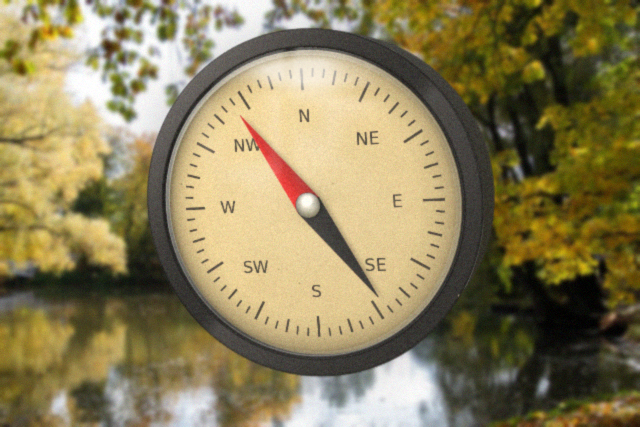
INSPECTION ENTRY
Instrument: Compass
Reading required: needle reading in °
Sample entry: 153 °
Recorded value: 325 °
